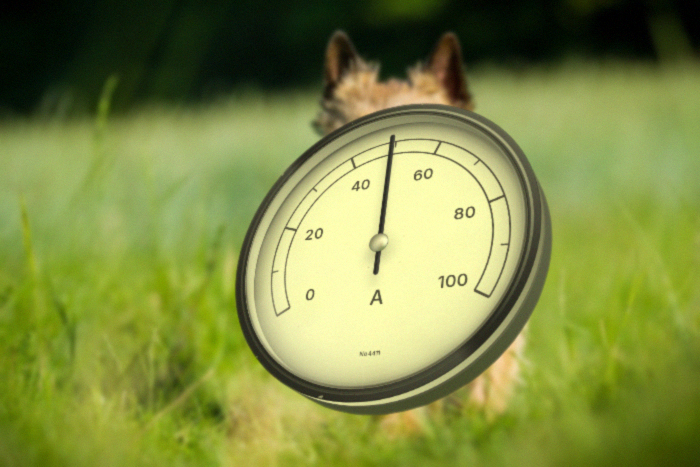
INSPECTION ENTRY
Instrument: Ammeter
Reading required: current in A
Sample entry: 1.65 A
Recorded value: 50 A
